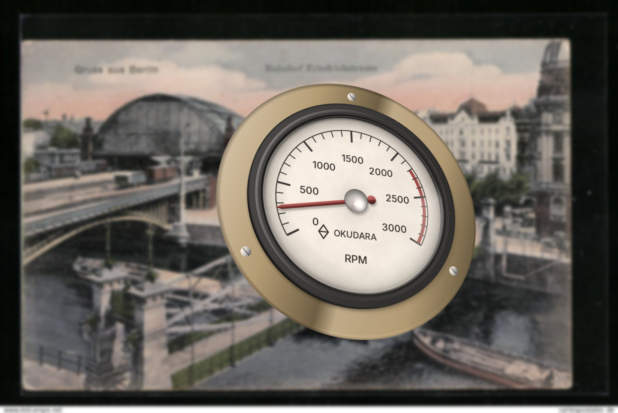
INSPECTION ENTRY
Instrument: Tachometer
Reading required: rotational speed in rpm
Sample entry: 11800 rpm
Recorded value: 250 rpm
